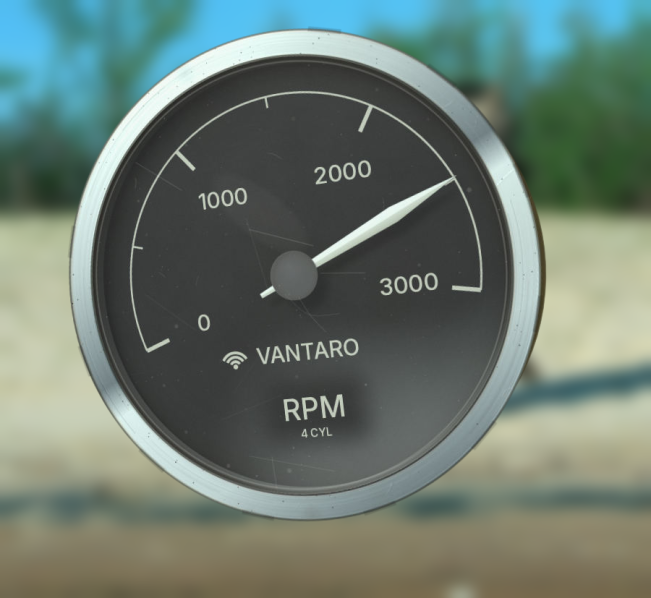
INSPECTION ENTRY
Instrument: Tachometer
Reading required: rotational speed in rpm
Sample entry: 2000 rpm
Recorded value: 2500 rpm
